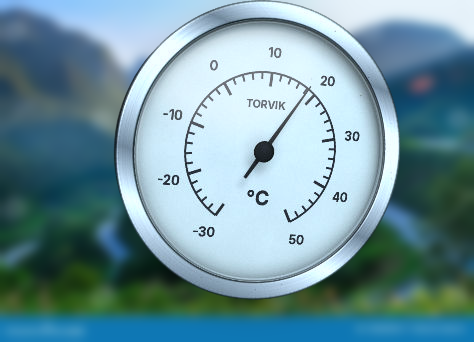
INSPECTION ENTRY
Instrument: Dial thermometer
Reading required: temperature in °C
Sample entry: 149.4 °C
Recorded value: 18 °C
